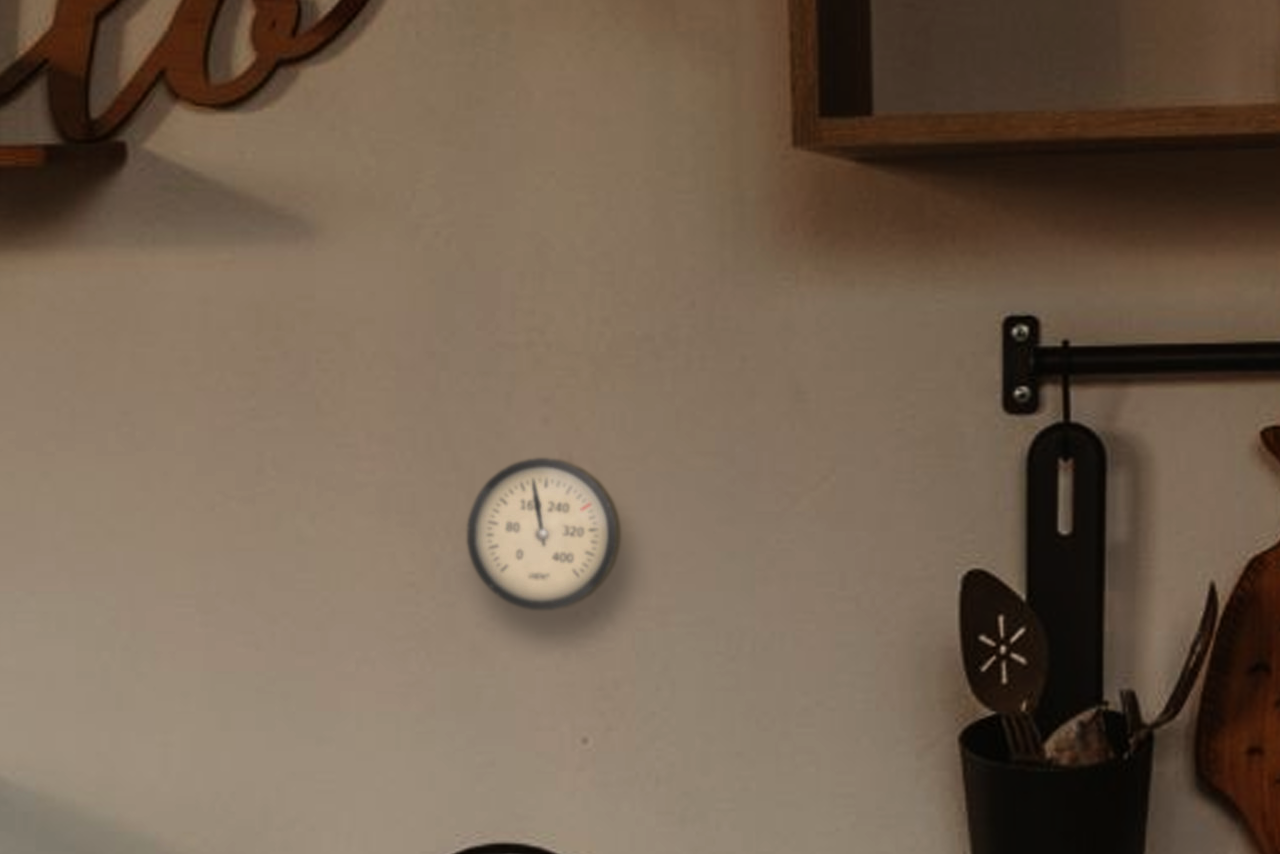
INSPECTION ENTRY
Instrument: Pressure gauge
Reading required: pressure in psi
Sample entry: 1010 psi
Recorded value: 180 psi
